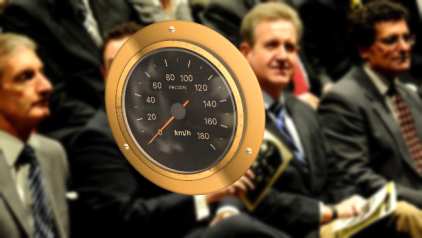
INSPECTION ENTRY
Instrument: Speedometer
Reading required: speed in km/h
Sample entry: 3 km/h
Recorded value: 0 km/h
